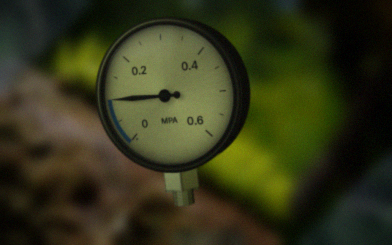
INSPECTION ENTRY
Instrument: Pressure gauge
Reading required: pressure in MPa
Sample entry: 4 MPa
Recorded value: 0.1 MPa
